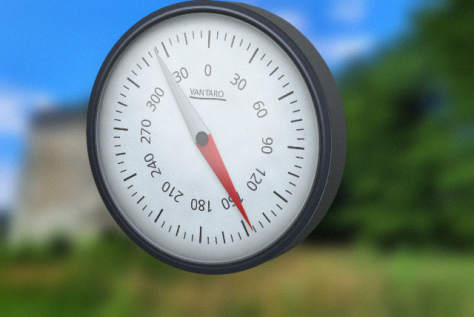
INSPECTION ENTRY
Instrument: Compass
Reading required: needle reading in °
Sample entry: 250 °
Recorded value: 145 °
